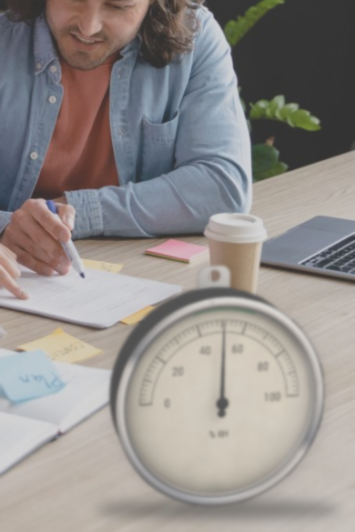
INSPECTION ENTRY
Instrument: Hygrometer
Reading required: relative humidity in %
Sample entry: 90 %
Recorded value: 50 %
